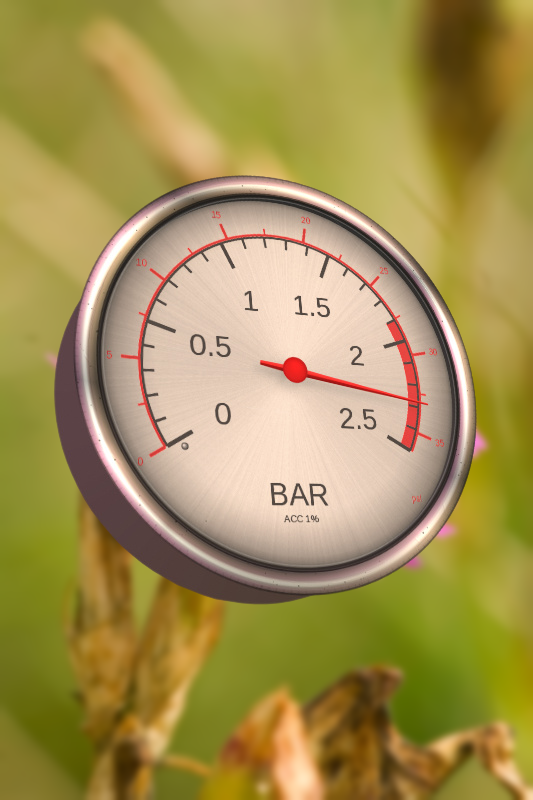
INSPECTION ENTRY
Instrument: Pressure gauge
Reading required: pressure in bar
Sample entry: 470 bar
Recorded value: 2.3 bar
